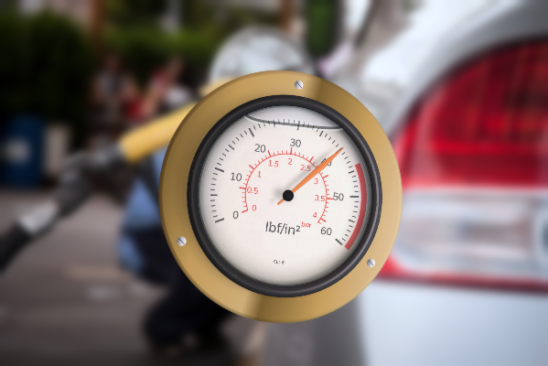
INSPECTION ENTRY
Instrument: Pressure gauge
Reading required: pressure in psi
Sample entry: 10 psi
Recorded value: 40 psi
